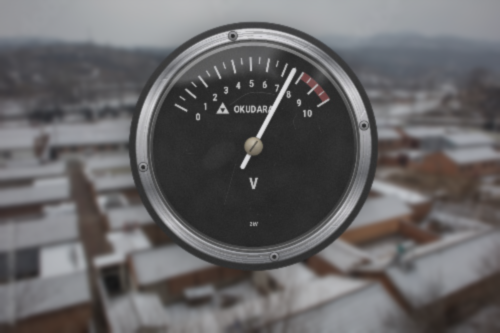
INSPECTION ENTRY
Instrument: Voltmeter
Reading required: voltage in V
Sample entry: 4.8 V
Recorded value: 7.5 V
